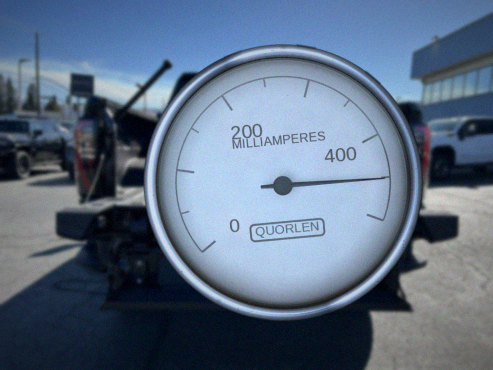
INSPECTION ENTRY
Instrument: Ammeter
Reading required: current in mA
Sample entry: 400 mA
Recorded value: 450 mA
